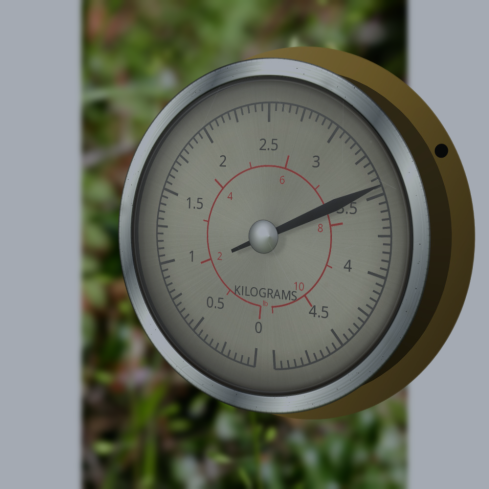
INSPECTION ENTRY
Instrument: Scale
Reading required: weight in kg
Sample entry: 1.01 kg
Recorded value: 3.45 kg
